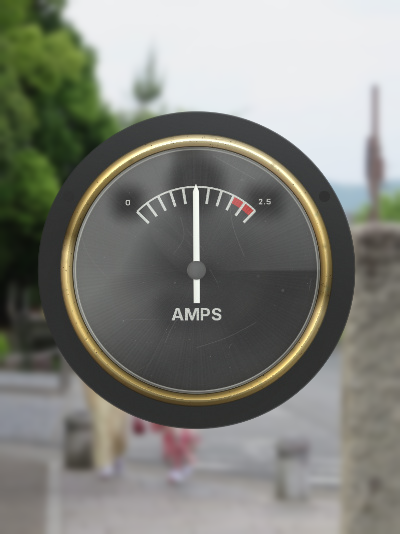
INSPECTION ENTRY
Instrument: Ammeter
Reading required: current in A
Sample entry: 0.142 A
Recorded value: 1.25 A
